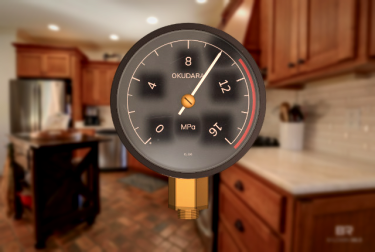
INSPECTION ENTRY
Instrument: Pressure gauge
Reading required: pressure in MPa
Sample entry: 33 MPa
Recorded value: 10 MPa
